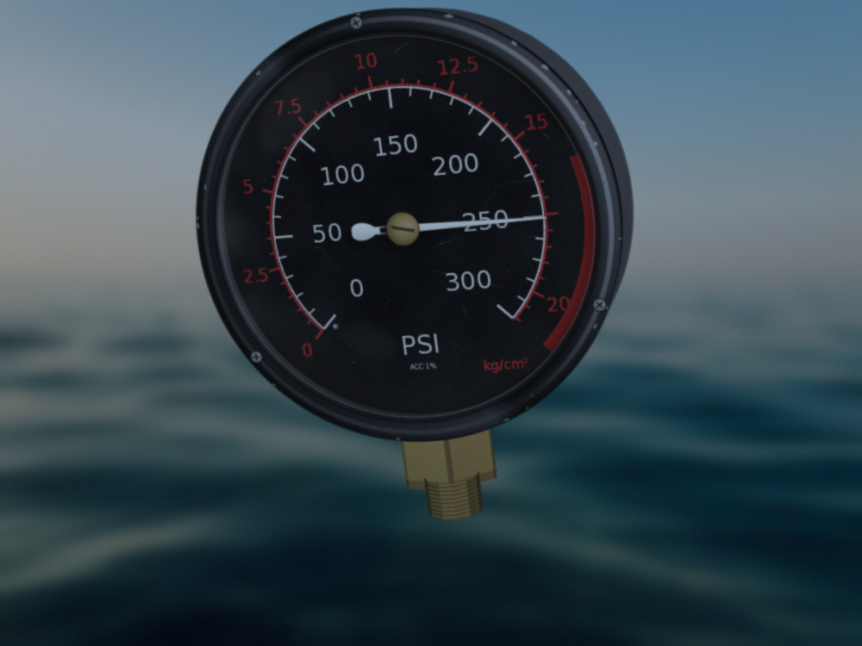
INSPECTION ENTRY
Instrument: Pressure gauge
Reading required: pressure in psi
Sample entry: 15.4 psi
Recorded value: 250 psi
